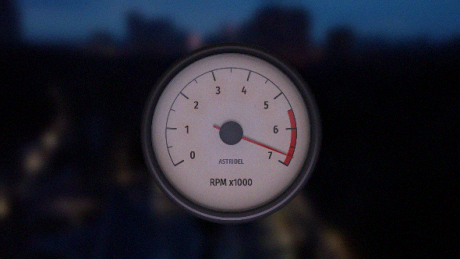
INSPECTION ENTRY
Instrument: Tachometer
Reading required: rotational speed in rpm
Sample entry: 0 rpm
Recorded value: 6750 rpm
